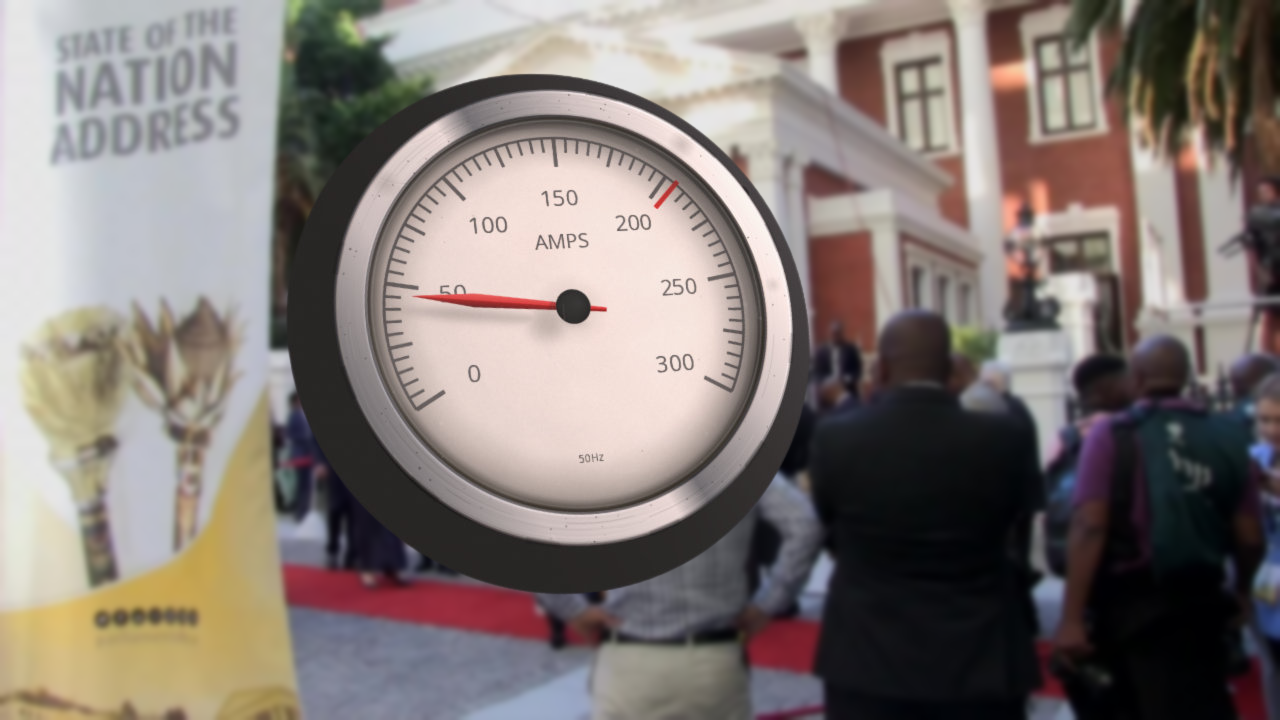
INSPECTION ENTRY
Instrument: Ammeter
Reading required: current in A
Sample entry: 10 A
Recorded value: 45 A
